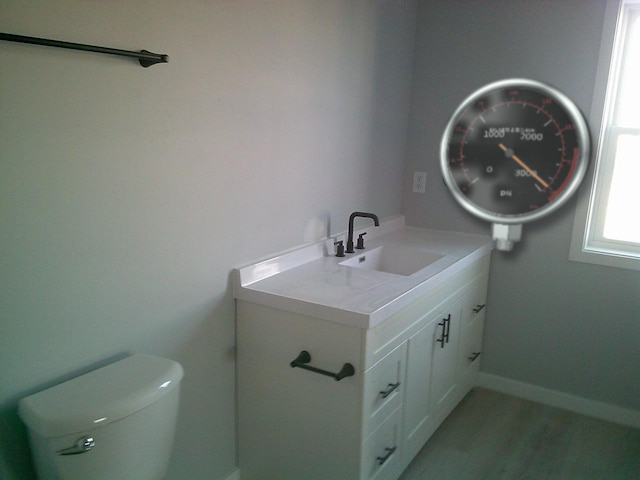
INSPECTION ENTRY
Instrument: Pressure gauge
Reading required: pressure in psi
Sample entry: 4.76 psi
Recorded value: 2900 psi
